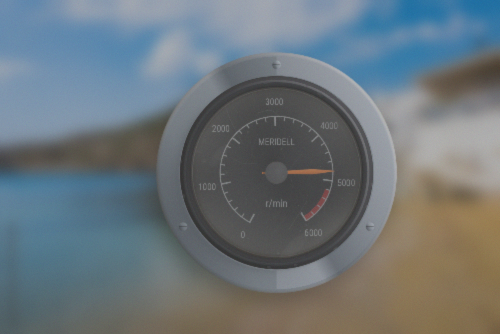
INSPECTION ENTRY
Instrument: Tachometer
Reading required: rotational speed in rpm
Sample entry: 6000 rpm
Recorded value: 4800 rpm
